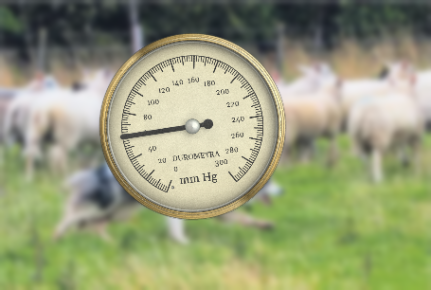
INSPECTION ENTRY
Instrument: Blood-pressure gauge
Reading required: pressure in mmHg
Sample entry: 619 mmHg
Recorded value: 60 mmHg
